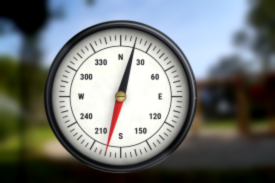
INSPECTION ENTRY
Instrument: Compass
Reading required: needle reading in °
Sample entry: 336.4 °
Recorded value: 195 °
